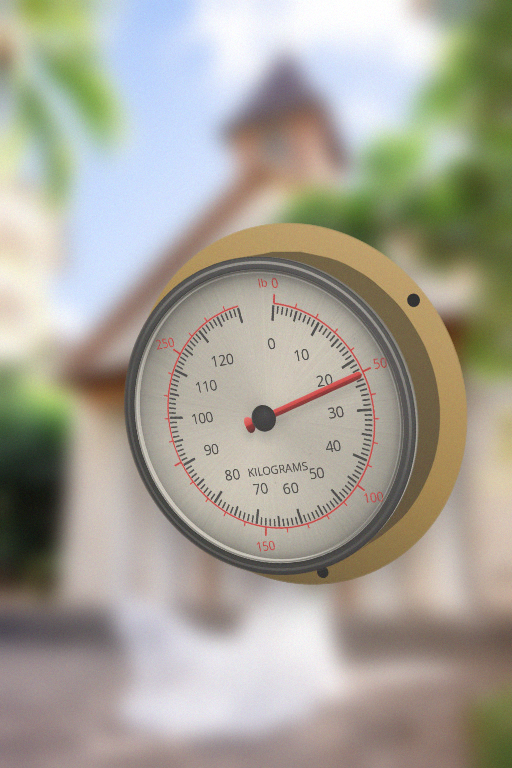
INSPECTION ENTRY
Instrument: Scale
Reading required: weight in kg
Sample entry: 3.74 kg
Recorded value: 23 kg
